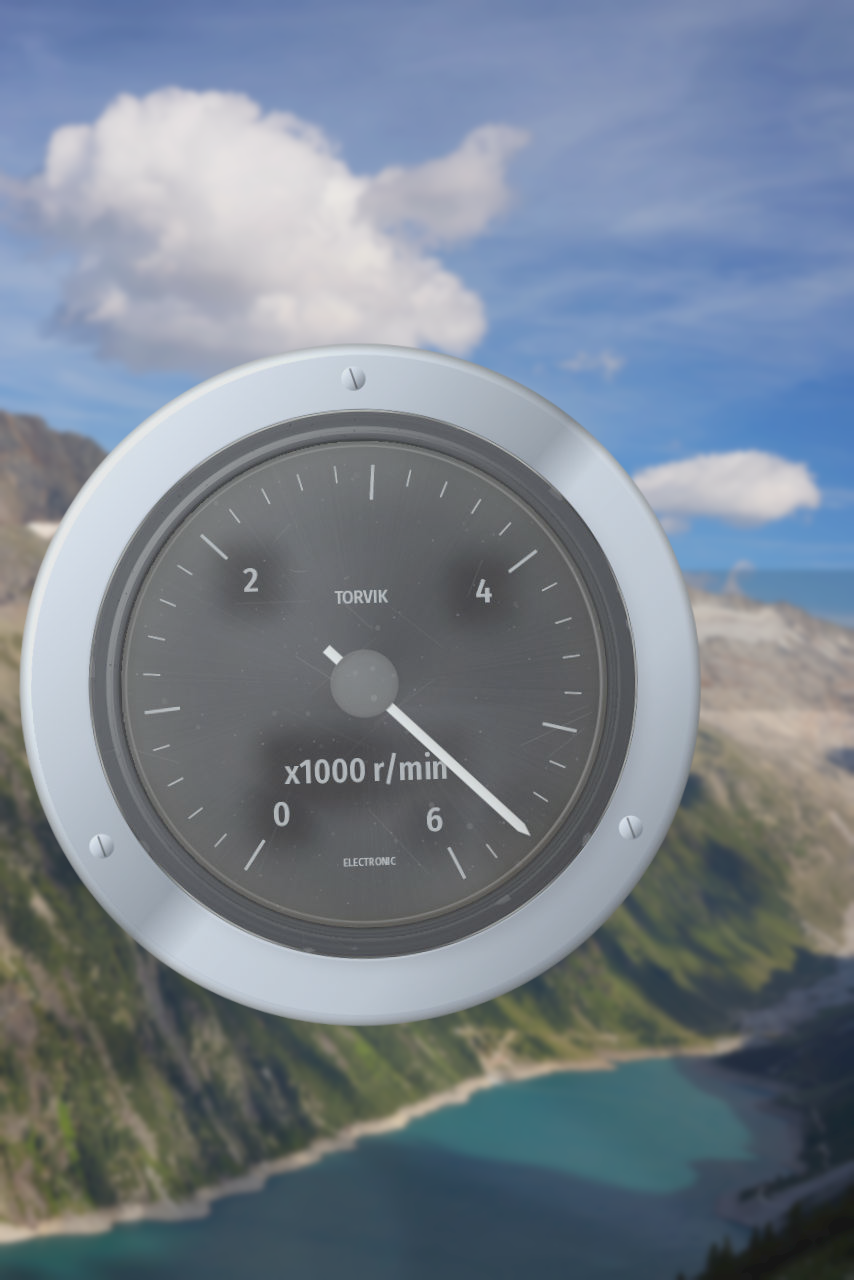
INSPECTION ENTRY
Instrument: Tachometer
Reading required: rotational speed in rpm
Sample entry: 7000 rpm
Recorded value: 5600 rpm
